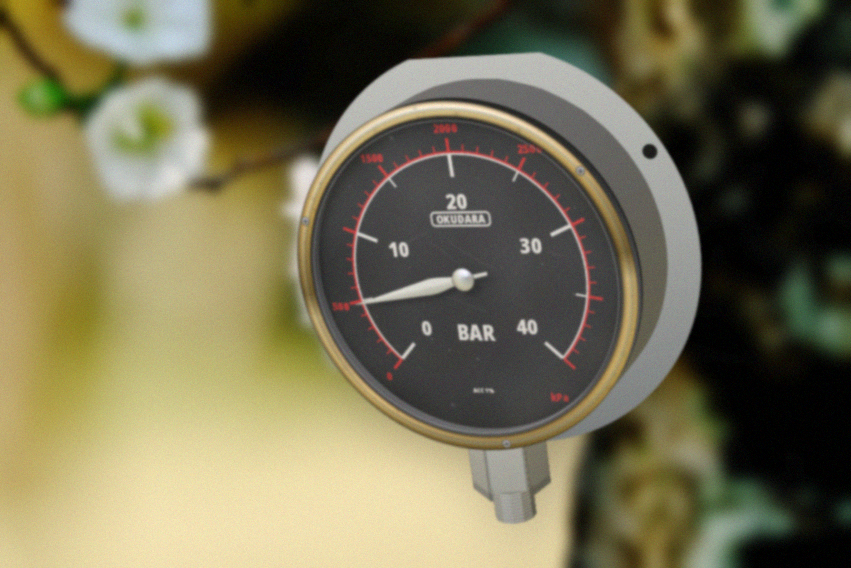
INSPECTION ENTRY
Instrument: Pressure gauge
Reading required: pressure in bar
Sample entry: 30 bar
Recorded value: 5 bar
